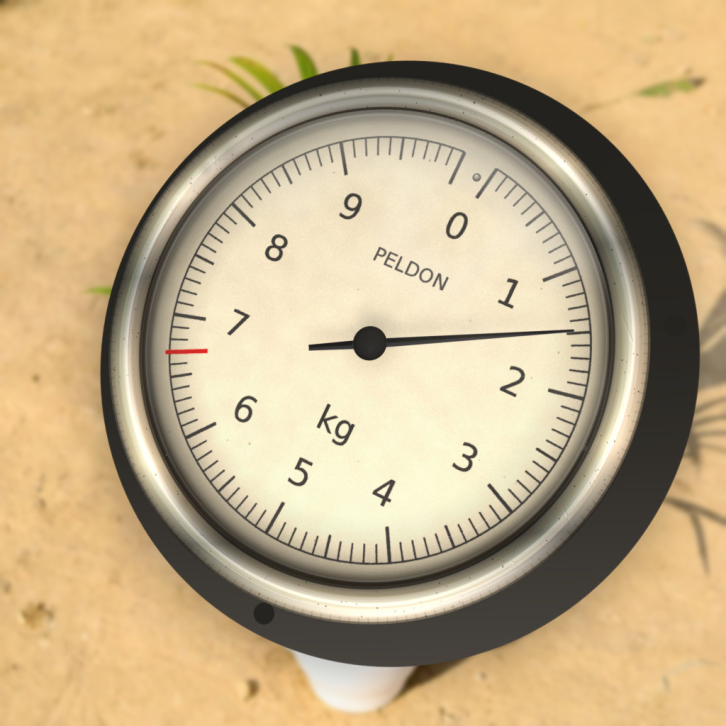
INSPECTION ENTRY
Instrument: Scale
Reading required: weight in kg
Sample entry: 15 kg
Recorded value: 1.5 kg
